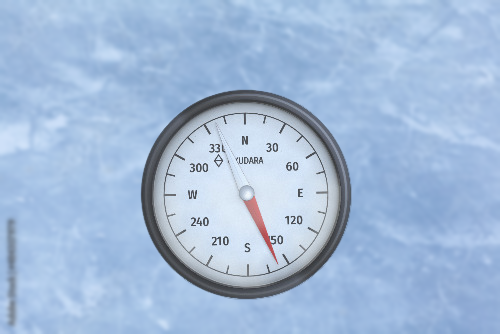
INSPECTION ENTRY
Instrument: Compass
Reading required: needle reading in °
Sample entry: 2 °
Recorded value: 157.5 °
